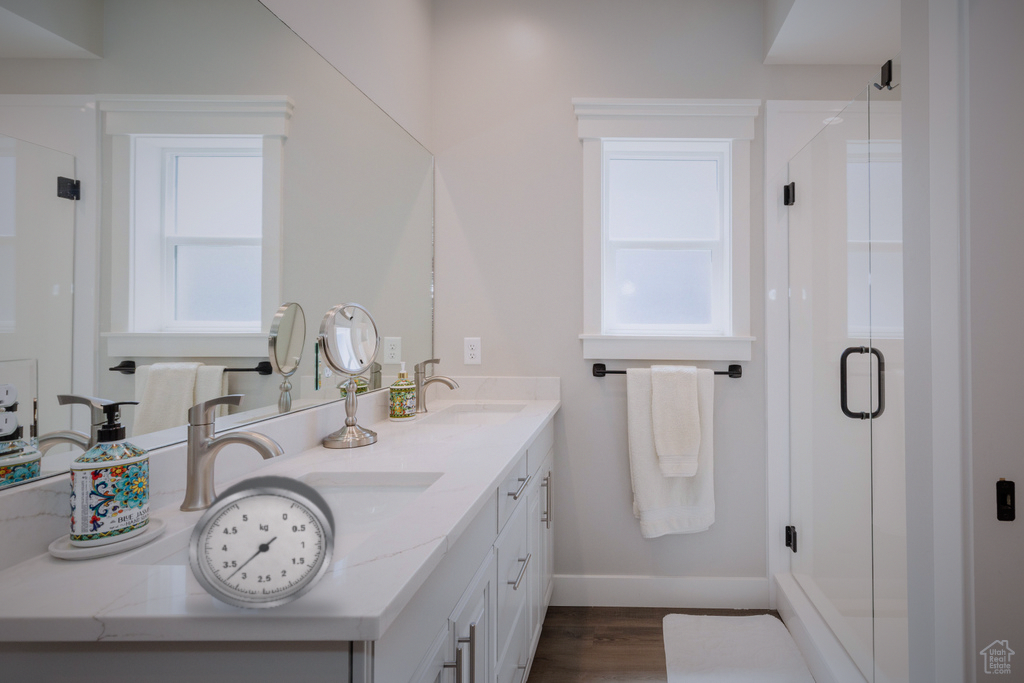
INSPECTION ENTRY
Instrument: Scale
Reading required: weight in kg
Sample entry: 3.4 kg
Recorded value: 3.25 kg
